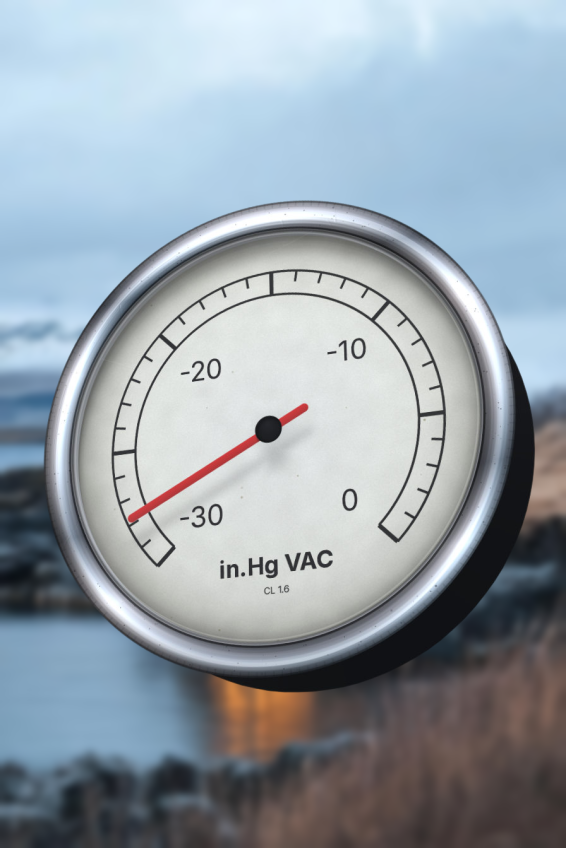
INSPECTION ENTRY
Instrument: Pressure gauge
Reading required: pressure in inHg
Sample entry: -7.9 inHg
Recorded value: -28 inHg
